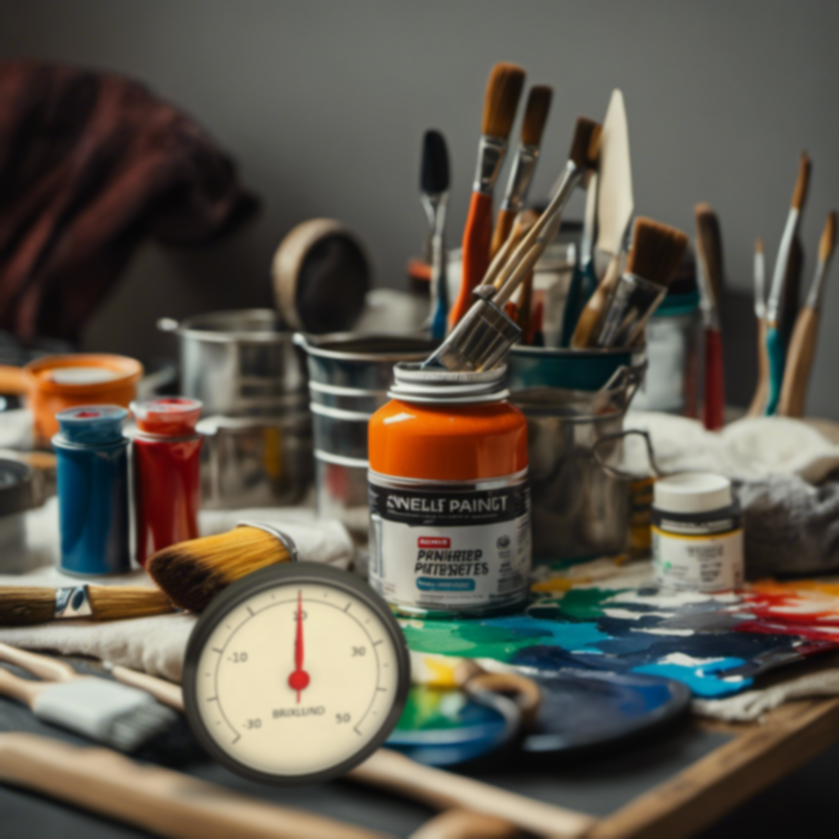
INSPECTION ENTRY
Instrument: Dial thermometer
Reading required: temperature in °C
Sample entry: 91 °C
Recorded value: 10 °C
